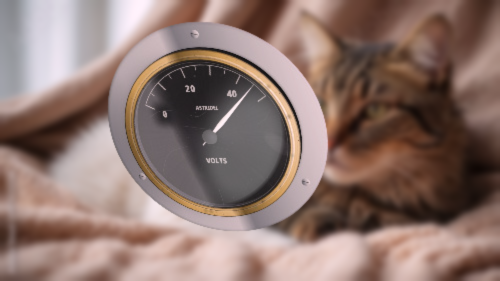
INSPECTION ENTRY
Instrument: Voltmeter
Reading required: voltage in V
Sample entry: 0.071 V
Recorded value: 45 V
